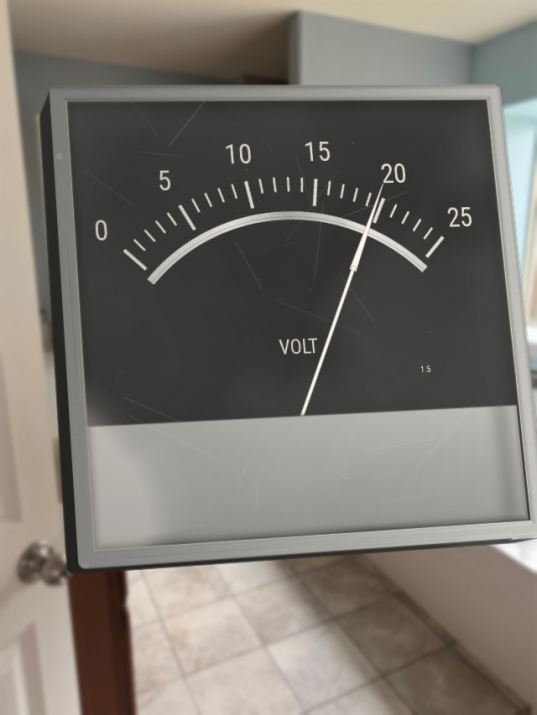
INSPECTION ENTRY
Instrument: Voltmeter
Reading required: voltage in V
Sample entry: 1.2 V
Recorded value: 19.5 V
